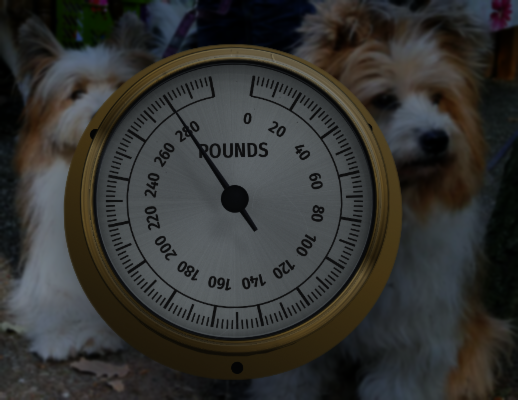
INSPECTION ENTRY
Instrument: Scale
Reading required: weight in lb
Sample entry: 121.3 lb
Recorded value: 280 lb
